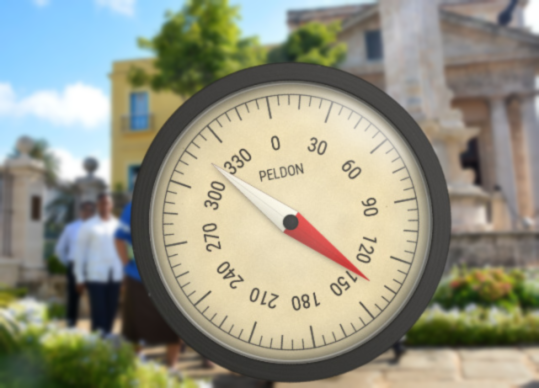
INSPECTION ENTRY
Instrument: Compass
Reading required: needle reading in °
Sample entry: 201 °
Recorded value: 137.5 °
